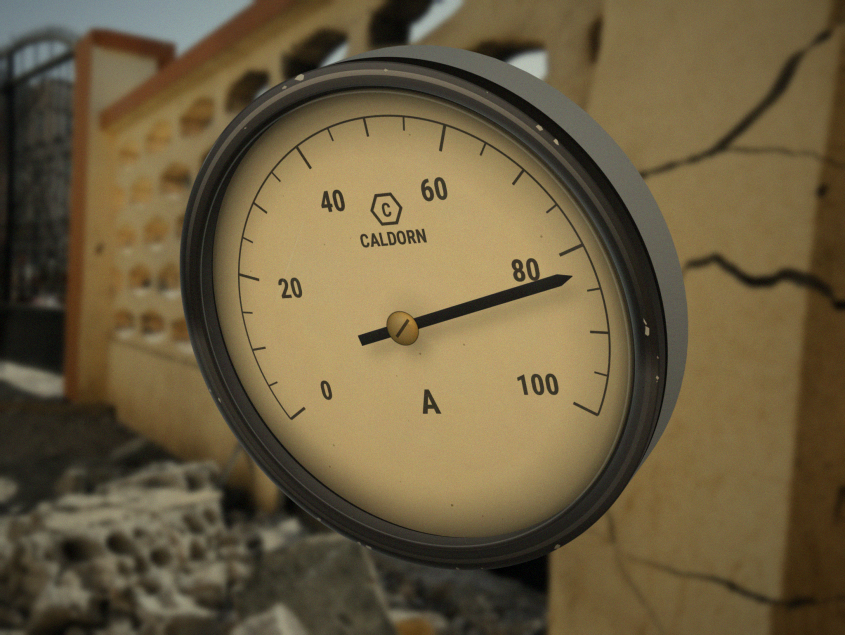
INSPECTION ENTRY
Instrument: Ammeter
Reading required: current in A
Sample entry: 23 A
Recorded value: 82.5 A
